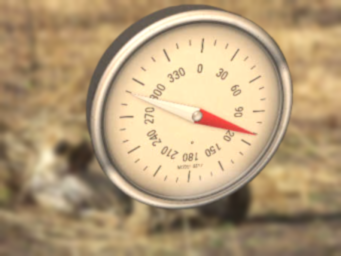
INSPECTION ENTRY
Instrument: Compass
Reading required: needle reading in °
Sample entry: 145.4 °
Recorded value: 110 °
